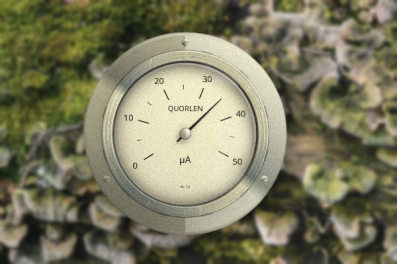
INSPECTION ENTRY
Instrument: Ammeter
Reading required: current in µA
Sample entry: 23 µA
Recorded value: 35 µA
